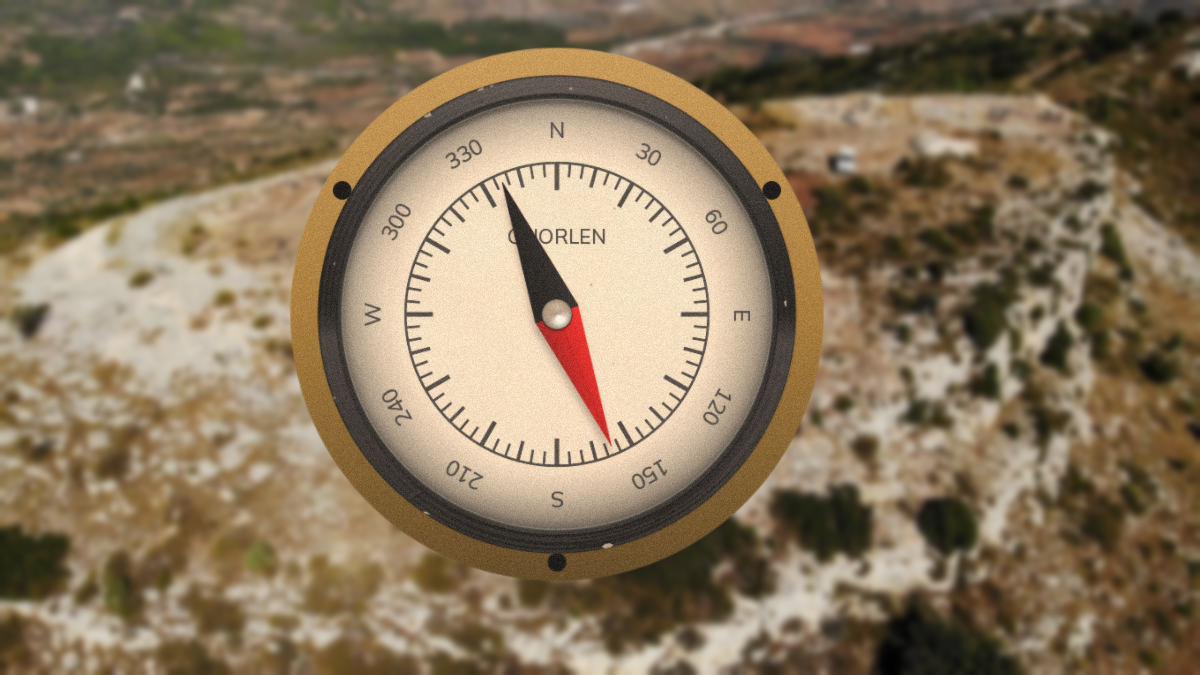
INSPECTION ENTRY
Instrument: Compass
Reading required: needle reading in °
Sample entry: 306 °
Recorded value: 157.5 °
